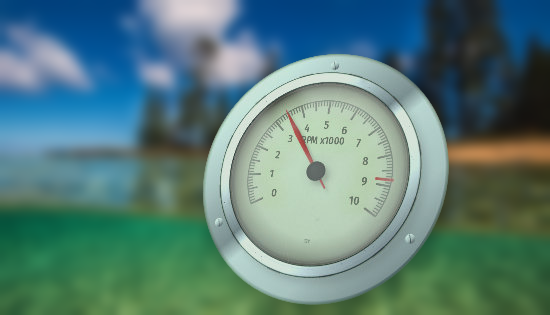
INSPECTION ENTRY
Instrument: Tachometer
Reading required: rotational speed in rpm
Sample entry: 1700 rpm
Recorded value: 3500 rpm
